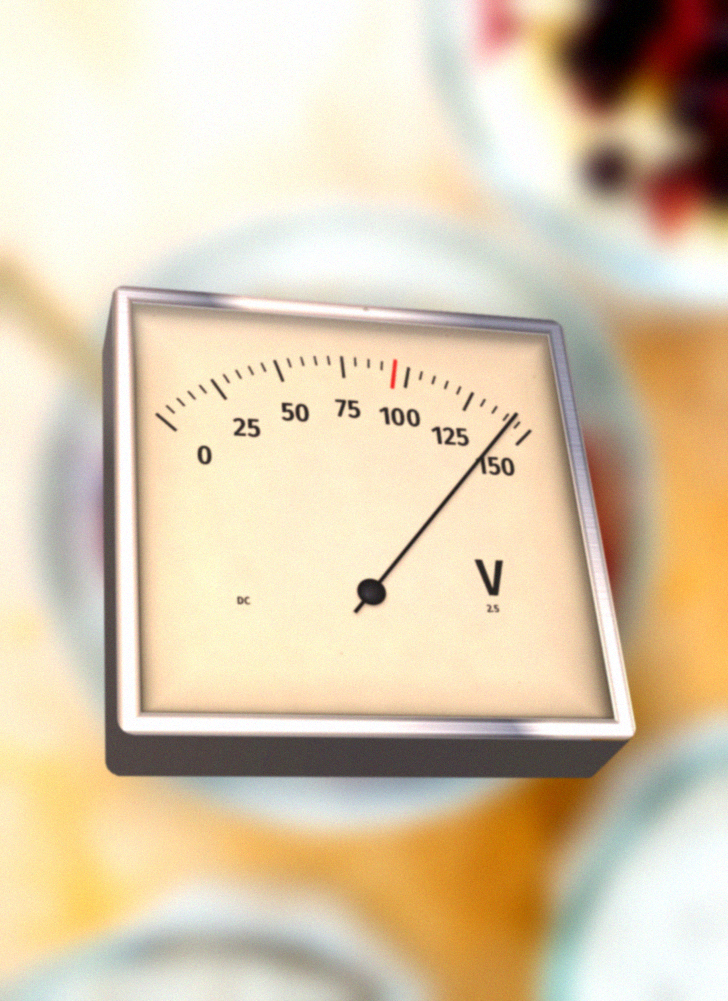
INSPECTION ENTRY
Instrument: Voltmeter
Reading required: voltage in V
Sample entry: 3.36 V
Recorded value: 142.5 V
